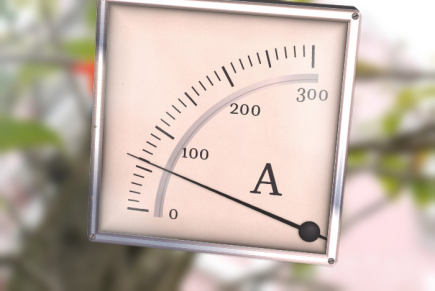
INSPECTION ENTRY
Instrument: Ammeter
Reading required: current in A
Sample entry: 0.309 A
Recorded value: 60 A
